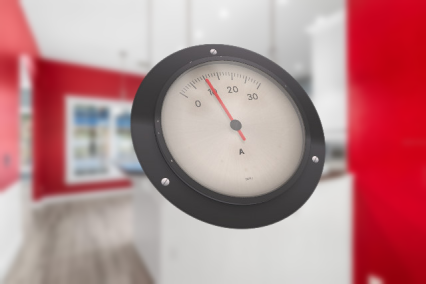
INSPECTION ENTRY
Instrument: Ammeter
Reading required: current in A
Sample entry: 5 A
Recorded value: 10 A
